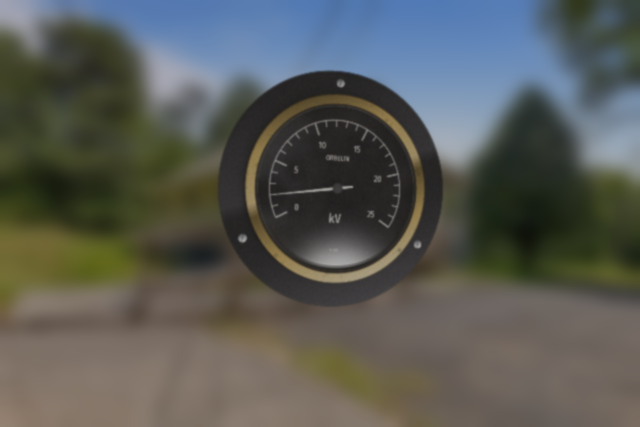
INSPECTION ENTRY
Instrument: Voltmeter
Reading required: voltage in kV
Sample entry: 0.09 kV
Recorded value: 2 kV
